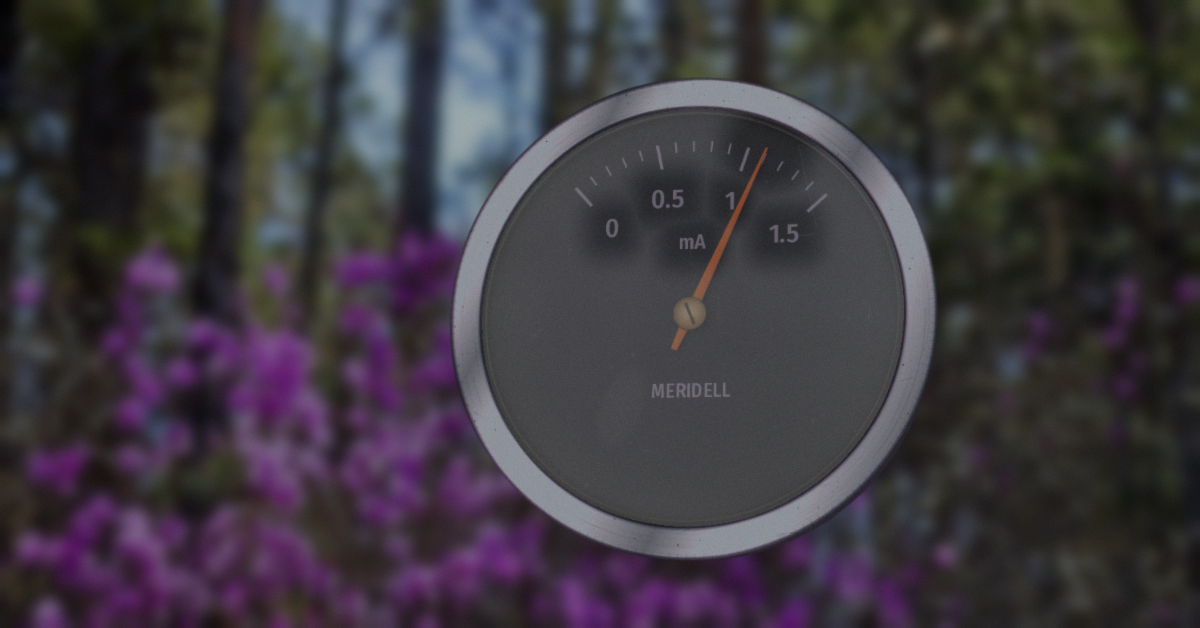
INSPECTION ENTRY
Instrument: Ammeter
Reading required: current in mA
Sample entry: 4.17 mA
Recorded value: 1.1 mA
